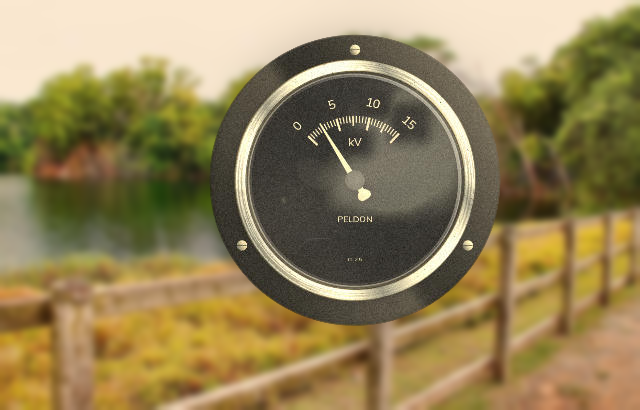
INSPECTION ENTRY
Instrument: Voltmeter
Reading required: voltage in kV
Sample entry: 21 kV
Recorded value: 2.5 kV
